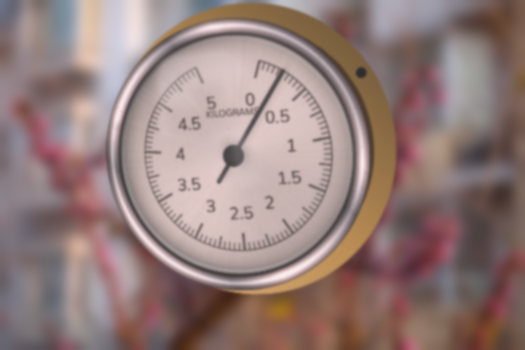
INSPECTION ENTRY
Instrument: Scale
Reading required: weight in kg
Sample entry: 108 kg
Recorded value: 0.25 kg
